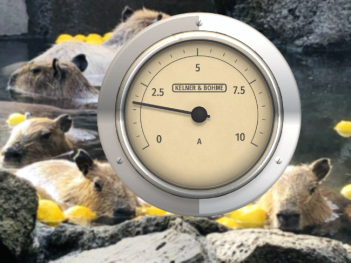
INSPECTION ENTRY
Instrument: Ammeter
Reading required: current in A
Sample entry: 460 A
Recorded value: 1.75 A
